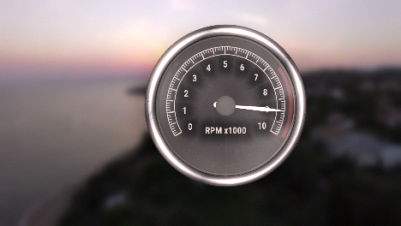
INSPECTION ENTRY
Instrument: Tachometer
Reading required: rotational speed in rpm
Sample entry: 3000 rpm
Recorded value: 9000 rpm
